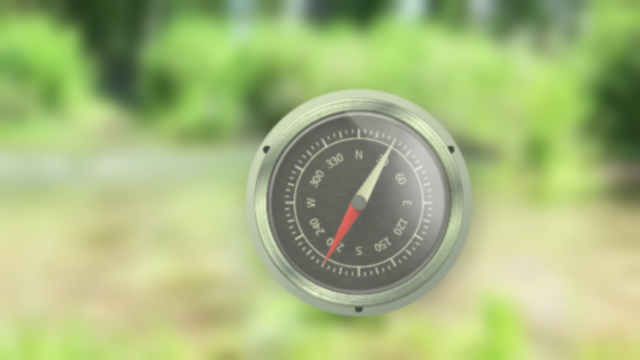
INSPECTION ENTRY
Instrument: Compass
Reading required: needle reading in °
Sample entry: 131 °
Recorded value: 210 °
